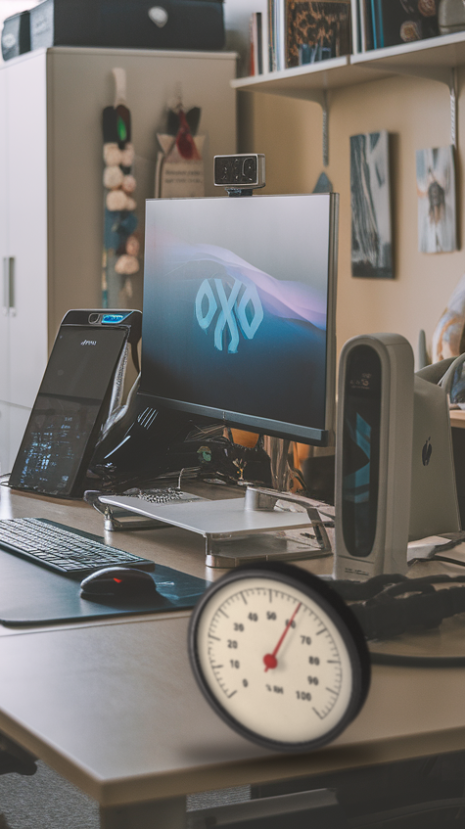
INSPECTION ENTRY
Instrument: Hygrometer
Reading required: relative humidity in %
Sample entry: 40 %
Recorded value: 60 %
